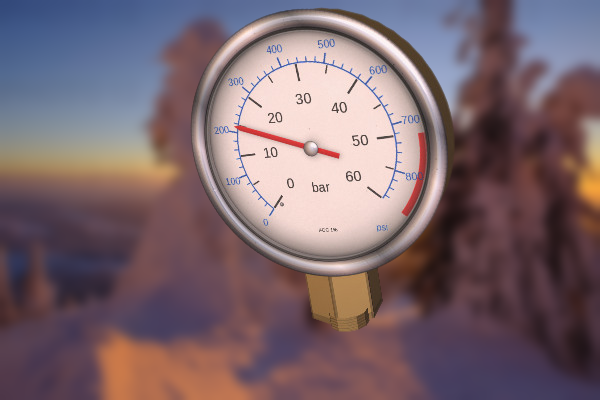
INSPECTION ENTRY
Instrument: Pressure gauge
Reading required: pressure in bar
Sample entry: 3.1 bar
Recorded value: 15 bar
